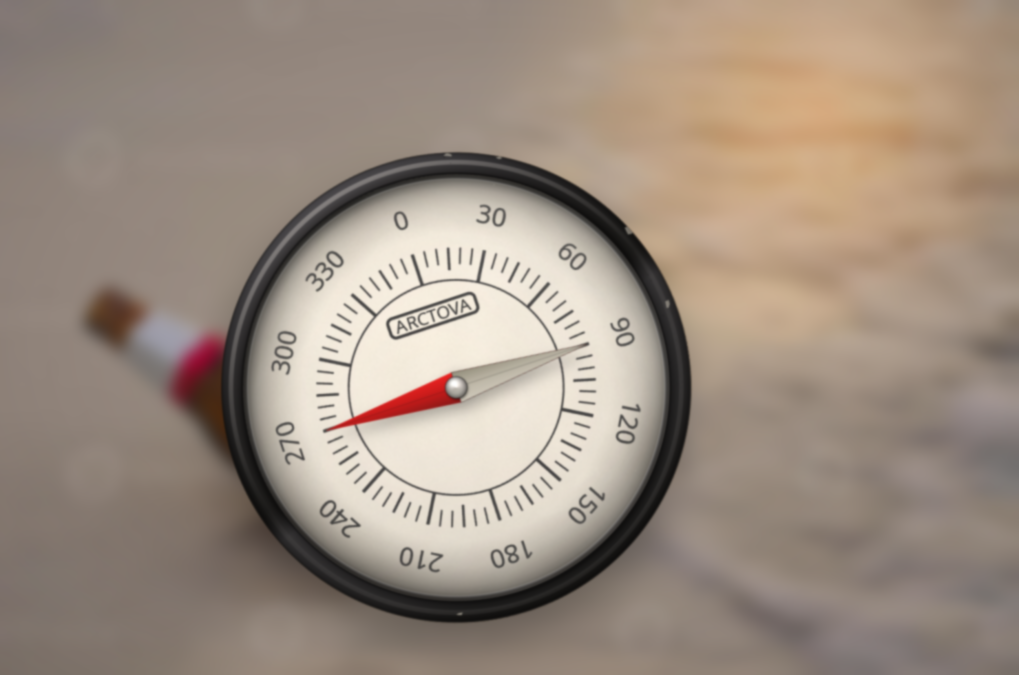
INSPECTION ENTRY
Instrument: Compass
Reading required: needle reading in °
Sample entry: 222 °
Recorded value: 270 °
